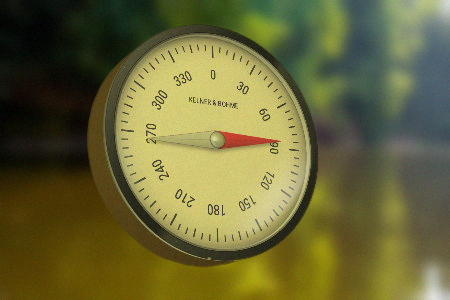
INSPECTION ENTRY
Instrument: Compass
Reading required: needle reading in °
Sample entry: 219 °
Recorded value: 85 °
